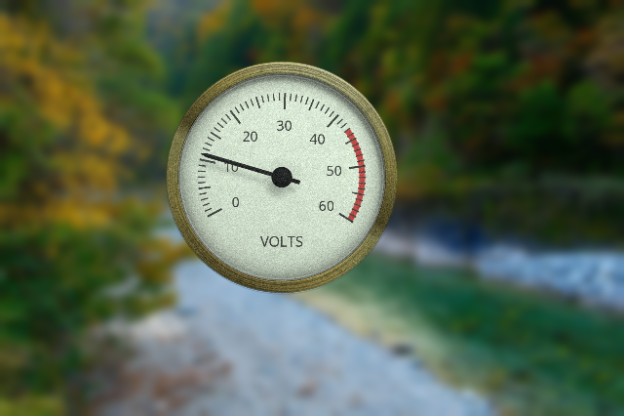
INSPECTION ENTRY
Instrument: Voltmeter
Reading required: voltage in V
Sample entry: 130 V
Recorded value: 11 V
